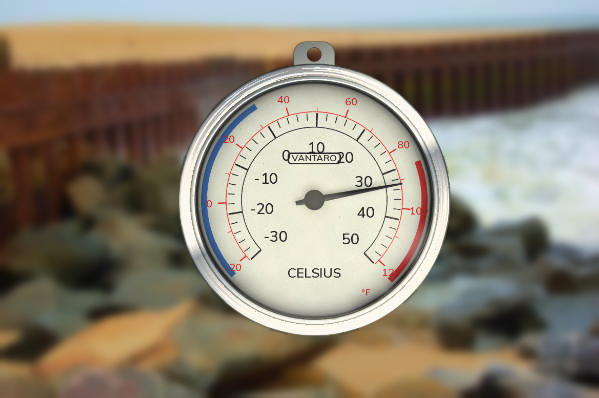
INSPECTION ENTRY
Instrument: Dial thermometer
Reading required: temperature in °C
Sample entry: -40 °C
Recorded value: 33 °C
